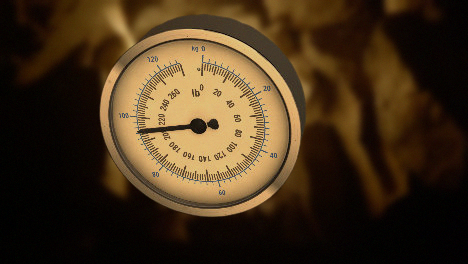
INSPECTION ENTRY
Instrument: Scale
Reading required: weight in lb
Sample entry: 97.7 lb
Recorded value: 210 lb
